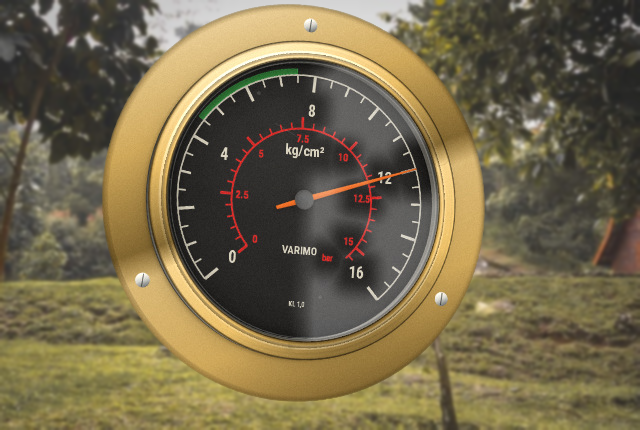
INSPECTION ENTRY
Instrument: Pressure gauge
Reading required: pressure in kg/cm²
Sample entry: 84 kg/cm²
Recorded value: 12 kg/cm²
